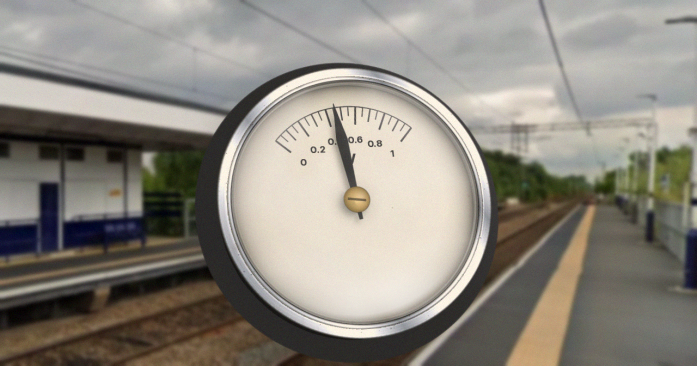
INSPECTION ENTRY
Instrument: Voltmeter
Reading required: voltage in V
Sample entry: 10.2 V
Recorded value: 0.45 V
